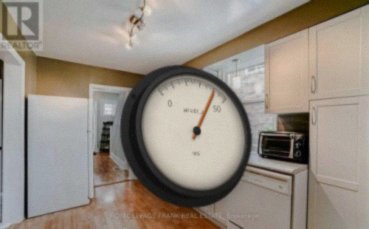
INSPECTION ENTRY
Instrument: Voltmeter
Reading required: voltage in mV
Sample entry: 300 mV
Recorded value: 40 mV
